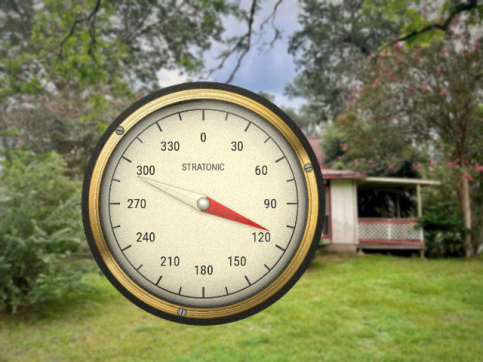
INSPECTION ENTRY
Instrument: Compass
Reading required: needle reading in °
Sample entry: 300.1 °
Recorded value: 112.5 °
